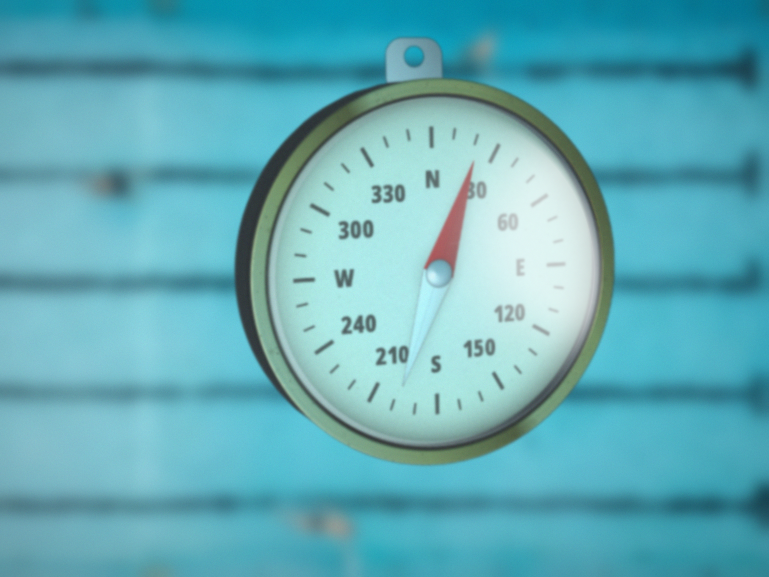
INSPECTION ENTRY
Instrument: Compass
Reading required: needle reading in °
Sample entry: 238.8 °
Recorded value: 20 °
